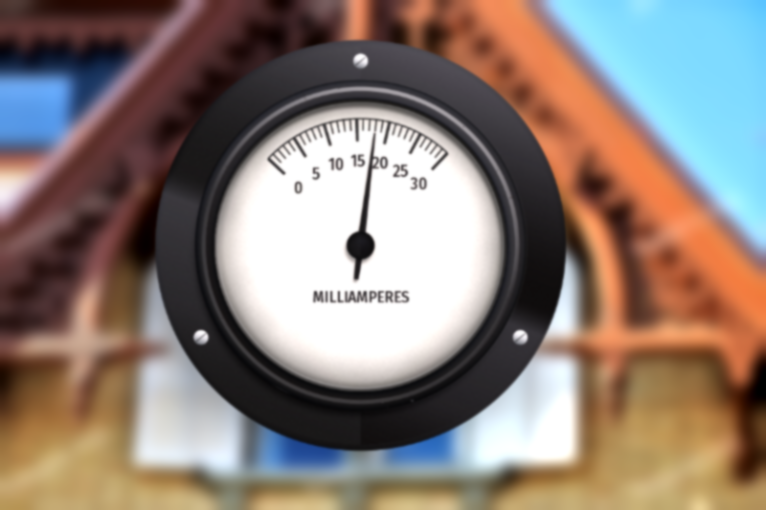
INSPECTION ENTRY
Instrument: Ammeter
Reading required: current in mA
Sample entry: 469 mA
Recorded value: 18 mA
